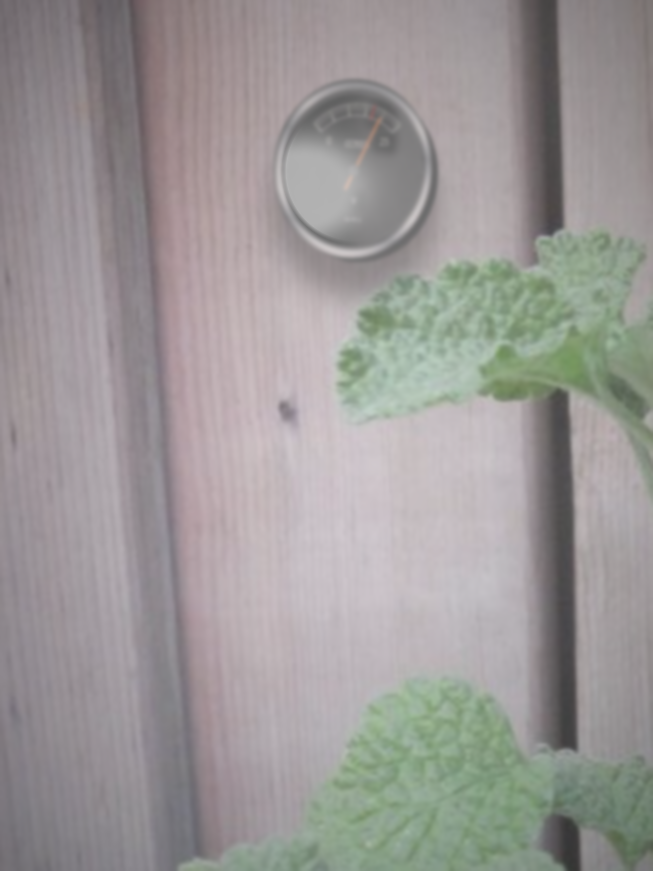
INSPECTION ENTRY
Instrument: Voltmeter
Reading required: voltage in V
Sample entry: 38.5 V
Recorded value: 20 V
